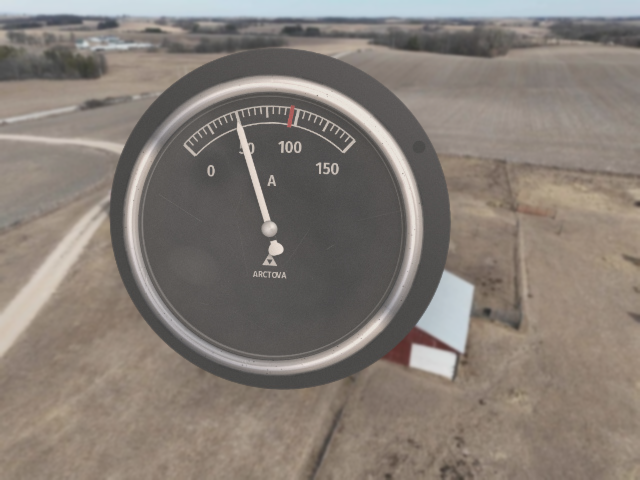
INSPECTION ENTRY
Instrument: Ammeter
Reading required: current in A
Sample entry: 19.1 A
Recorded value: 50 A
